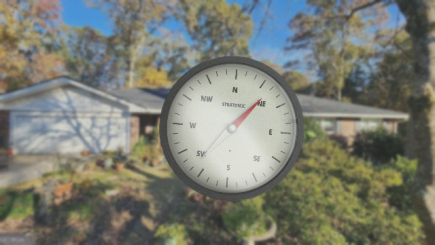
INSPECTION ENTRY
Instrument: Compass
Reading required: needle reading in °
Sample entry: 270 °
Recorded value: 40 °
